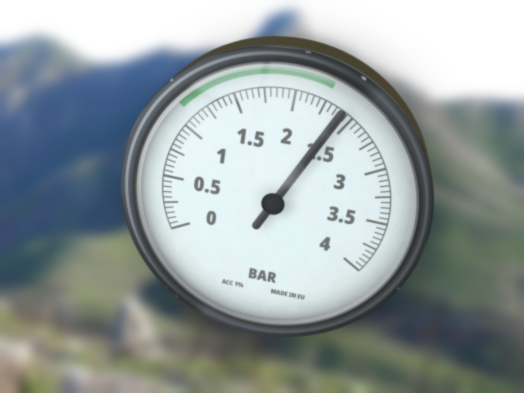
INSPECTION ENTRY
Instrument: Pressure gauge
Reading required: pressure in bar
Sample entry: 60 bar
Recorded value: 2.4 bar
